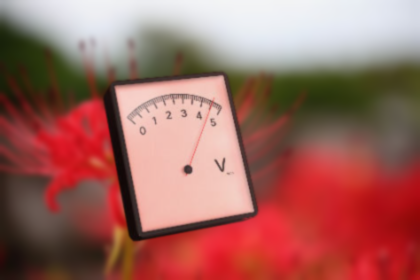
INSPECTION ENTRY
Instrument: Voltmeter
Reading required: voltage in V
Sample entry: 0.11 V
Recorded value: 4.5 V
